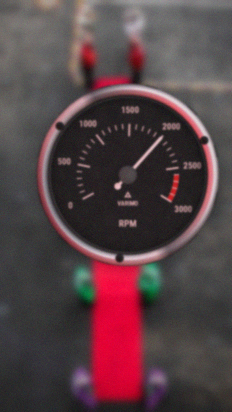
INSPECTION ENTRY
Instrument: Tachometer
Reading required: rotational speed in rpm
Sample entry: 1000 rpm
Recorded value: 2000 rpm
